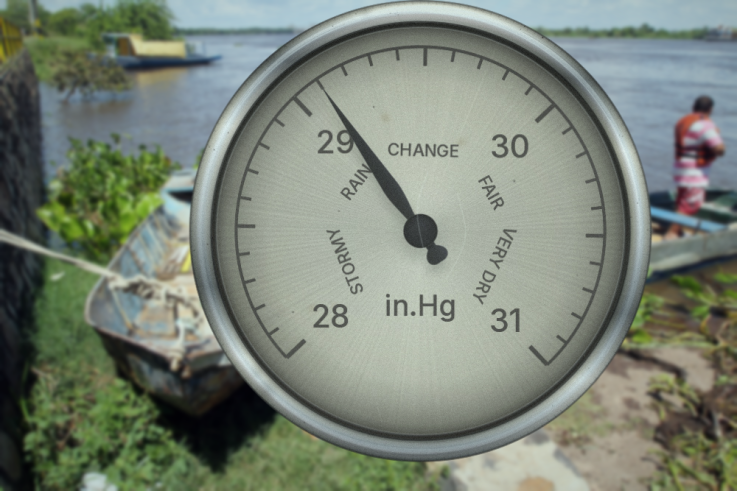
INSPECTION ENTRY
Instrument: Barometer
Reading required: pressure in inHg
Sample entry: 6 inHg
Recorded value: 29.1 inHg
